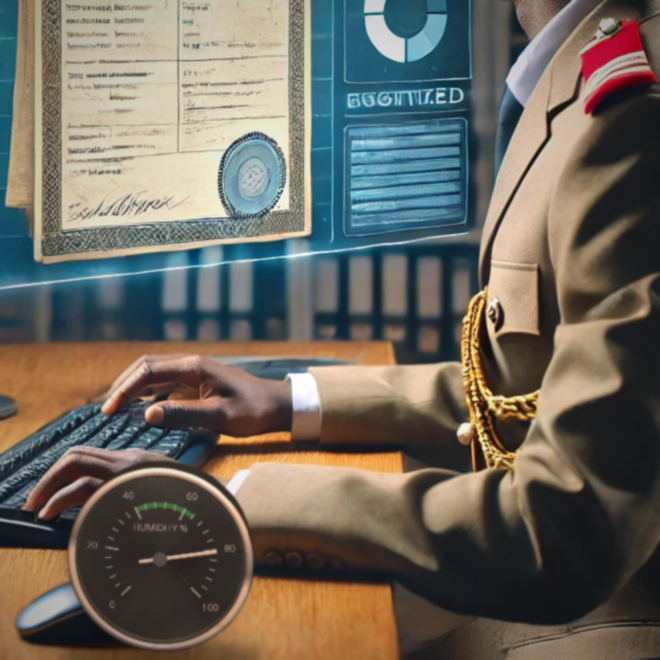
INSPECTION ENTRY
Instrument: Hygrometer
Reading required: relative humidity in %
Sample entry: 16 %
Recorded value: 80 %
